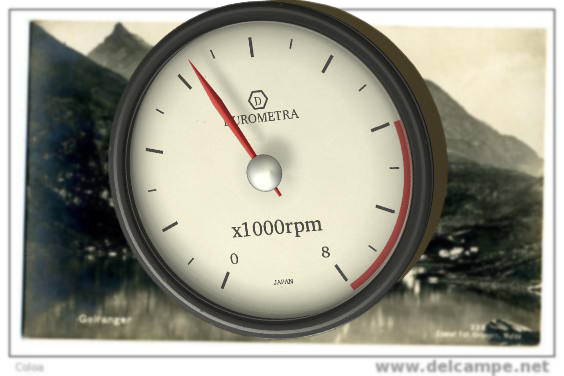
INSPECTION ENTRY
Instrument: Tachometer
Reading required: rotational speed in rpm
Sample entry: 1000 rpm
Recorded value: 3250 rpm
